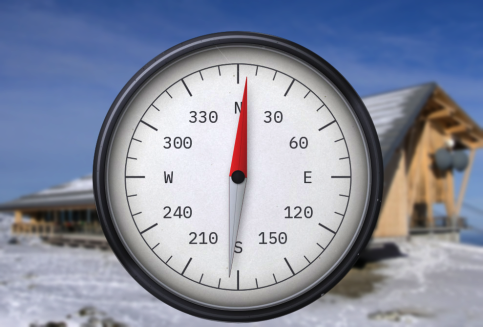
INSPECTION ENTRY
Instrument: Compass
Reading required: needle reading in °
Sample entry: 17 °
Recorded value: 5 °
